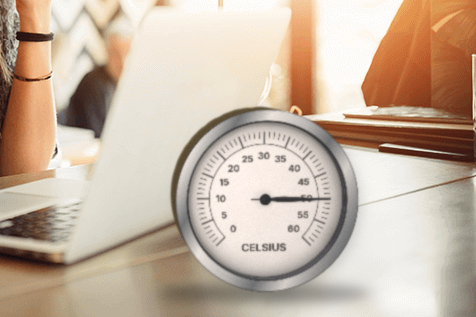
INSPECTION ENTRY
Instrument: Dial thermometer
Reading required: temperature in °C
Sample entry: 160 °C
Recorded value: 50 °C
